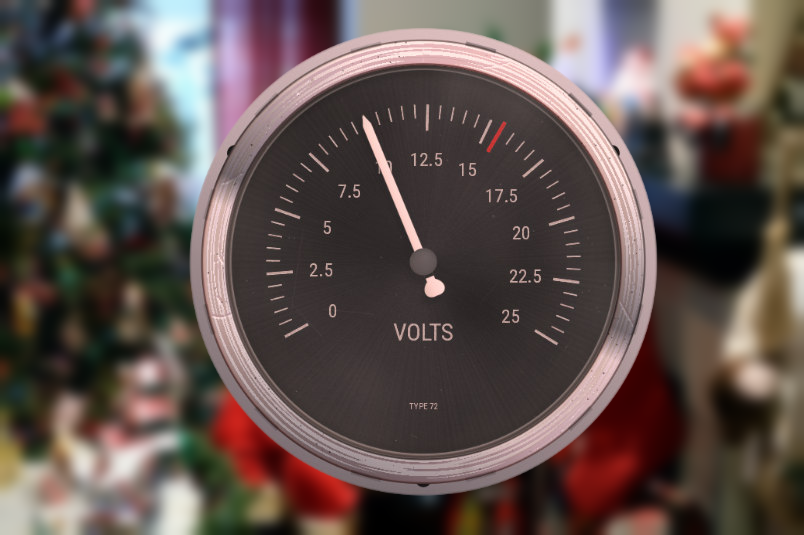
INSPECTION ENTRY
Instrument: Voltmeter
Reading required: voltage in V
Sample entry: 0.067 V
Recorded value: 10 V
